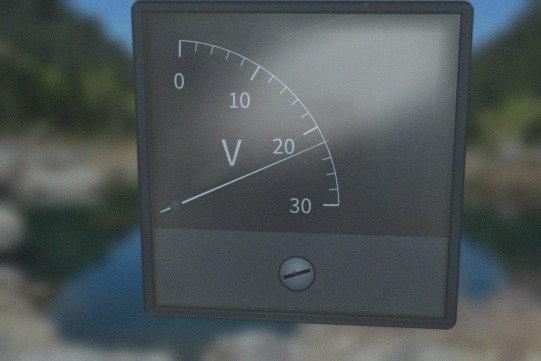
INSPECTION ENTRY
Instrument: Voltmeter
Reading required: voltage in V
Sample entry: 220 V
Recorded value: 22 V
